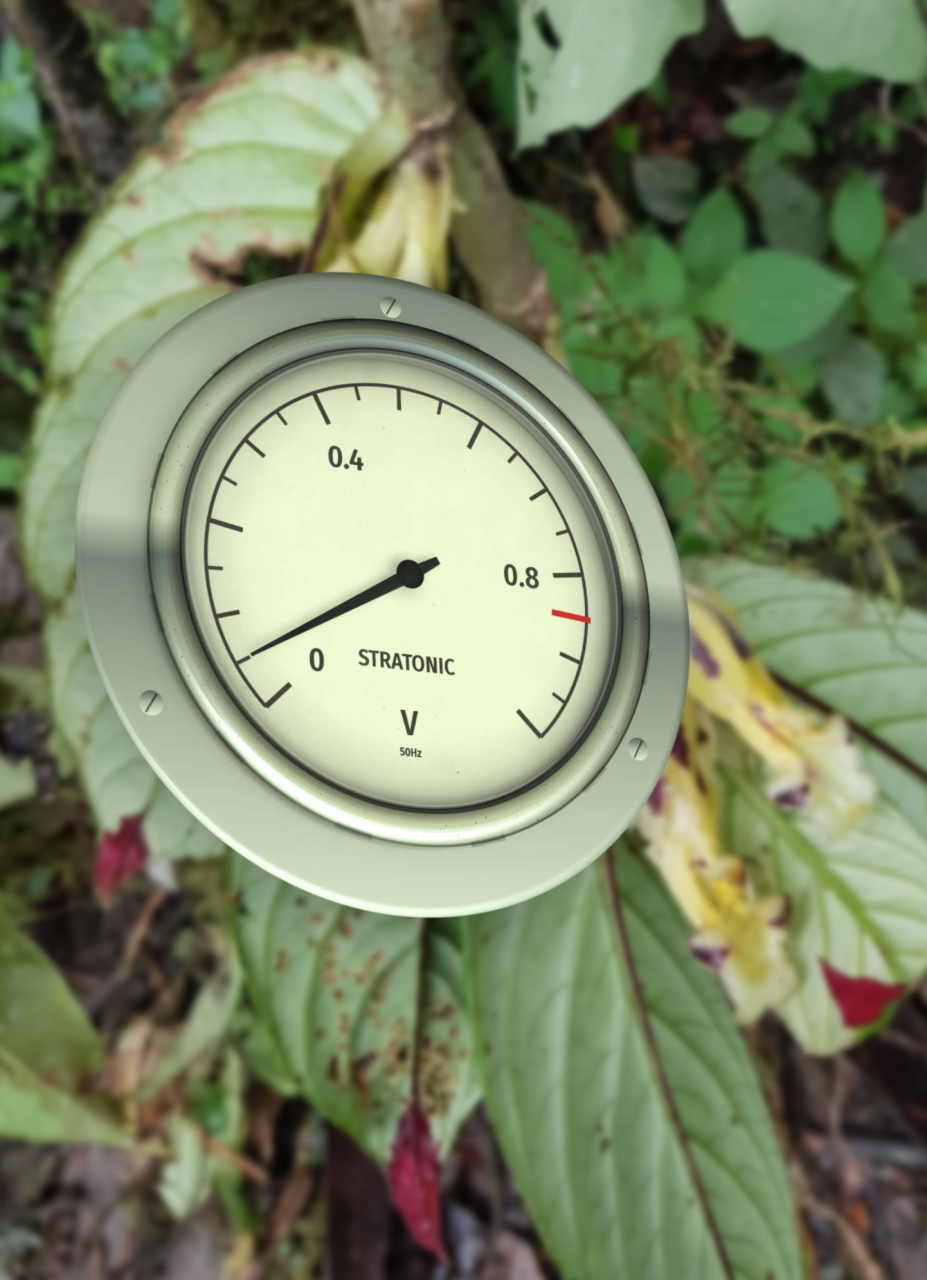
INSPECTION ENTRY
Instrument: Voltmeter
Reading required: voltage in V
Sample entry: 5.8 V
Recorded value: 0.05 V
